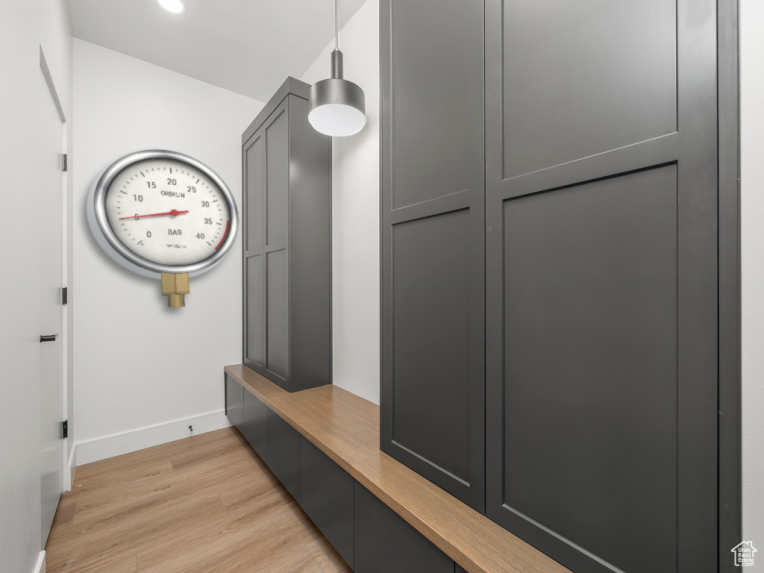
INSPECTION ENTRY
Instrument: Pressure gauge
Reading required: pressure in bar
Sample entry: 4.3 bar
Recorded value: 5 bar
